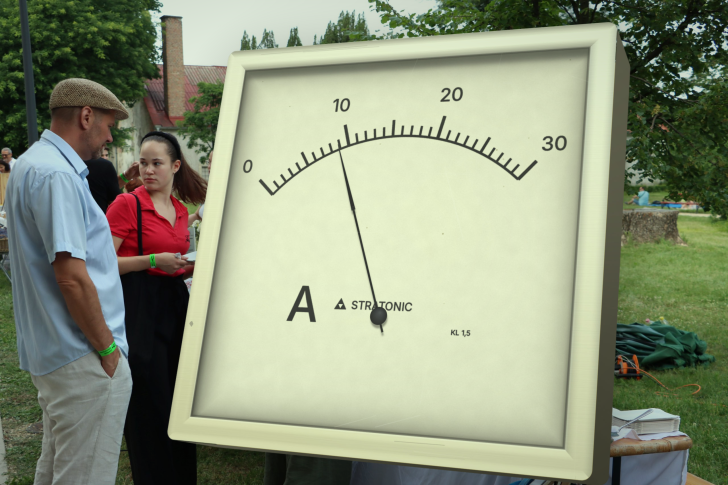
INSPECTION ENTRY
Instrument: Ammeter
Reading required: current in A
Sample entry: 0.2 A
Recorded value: 9 A
